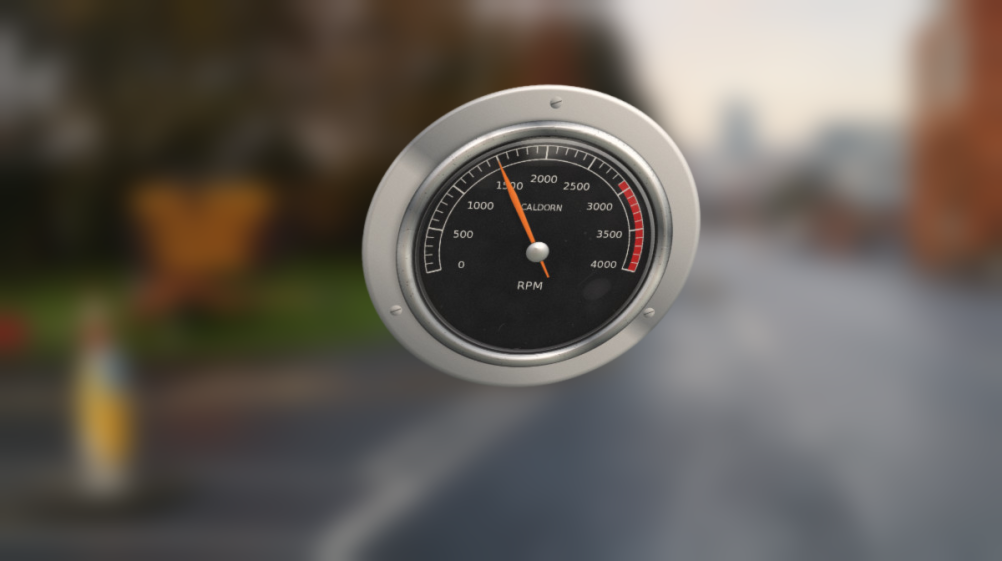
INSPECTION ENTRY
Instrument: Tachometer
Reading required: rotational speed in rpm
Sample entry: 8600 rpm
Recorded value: 1500 rpm
